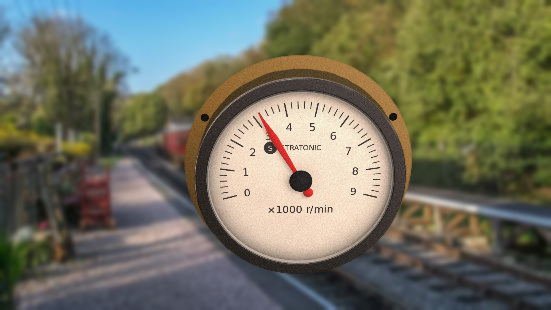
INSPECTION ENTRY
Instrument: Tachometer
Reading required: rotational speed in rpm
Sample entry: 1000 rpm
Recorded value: 3200 rpm
